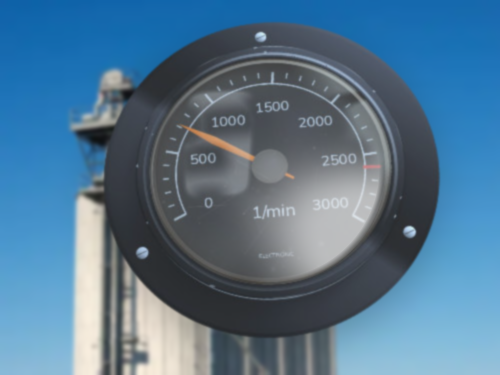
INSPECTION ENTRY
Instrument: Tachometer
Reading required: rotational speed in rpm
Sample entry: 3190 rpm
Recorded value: 700 rpm
